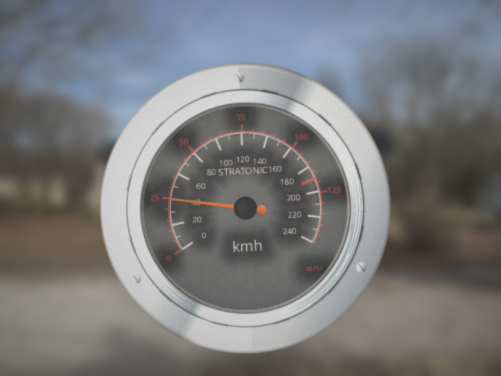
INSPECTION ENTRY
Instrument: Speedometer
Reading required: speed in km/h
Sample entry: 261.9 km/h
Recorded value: 40 km/h
